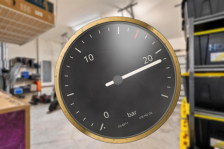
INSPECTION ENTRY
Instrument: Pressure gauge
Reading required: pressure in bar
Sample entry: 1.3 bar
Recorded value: 21 bar
